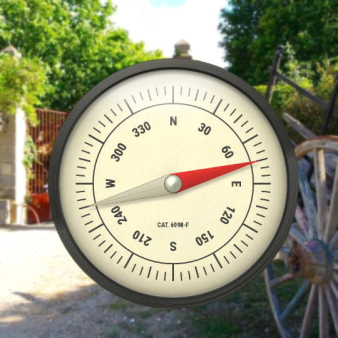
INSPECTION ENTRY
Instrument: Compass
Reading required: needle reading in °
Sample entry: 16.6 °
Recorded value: 75 °
